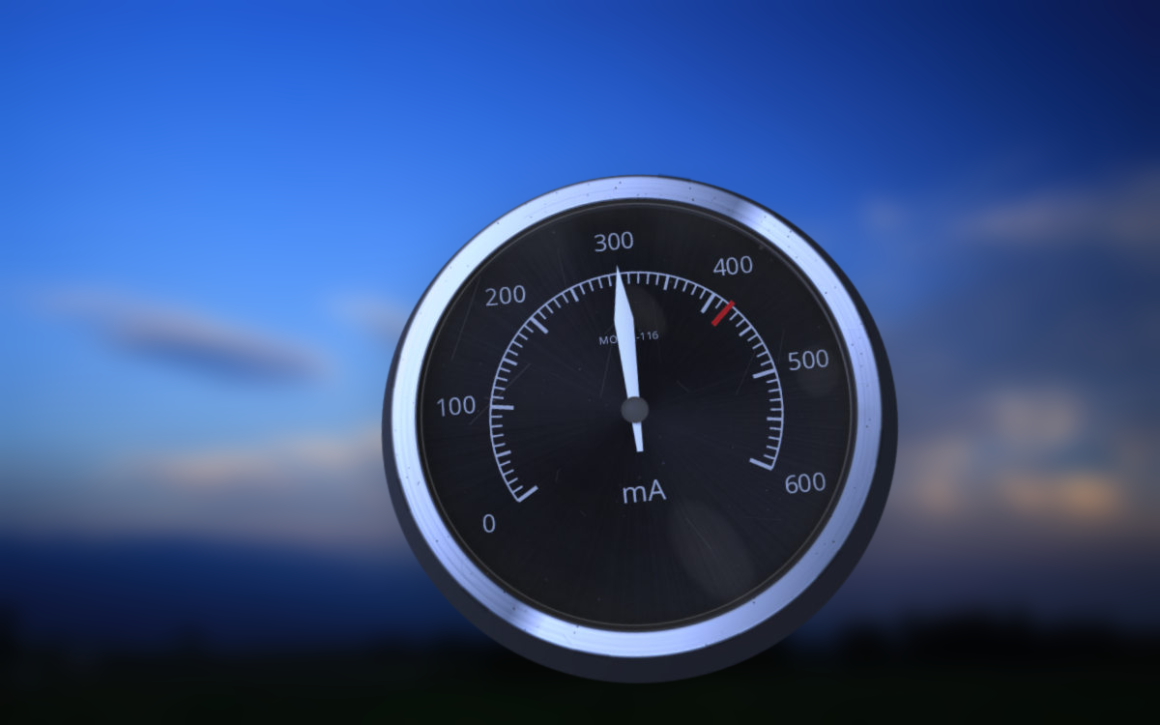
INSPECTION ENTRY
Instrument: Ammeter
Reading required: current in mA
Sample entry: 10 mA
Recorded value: 300 mA
